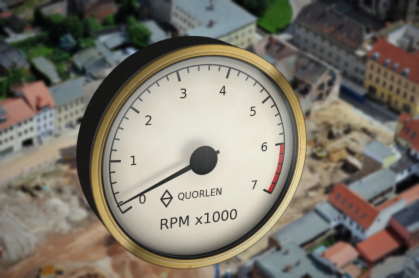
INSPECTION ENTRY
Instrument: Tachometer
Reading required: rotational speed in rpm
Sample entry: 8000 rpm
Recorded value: 200 rpm
